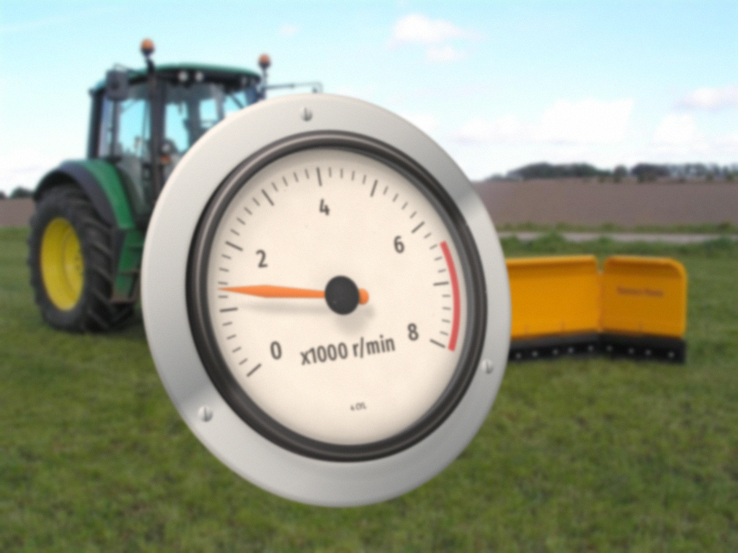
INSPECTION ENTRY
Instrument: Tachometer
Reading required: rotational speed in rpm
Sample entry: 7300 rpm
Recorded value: 1300 rpm
